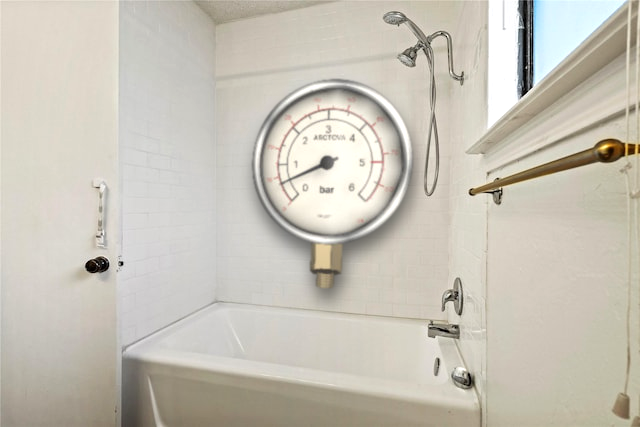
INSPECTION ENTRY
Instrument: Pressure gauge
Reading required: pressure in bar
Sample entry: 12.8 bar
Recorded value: 0.5 bar
